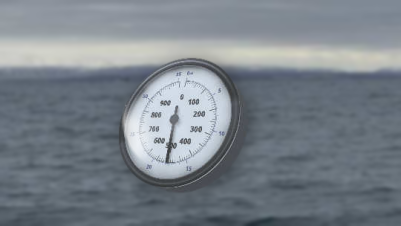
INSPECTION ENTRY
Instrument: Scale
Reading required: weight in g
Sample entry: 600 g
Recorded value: 500 g
